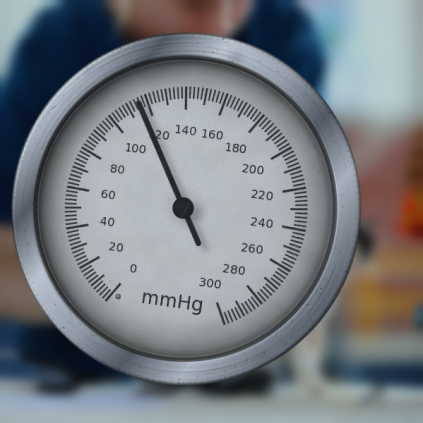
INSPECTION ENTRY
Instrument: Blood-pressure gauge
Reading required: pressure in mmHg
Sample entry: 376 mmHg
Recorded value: 116 mmHg
